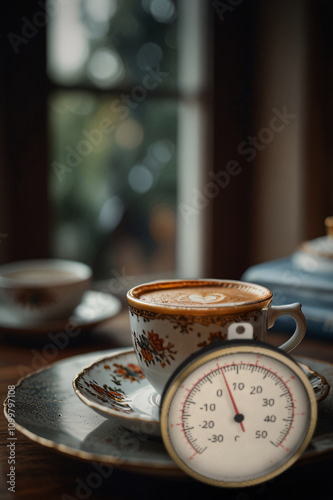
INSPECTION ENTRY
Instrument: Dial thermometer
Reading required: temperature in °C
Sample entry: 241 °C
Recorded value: 5 °C
